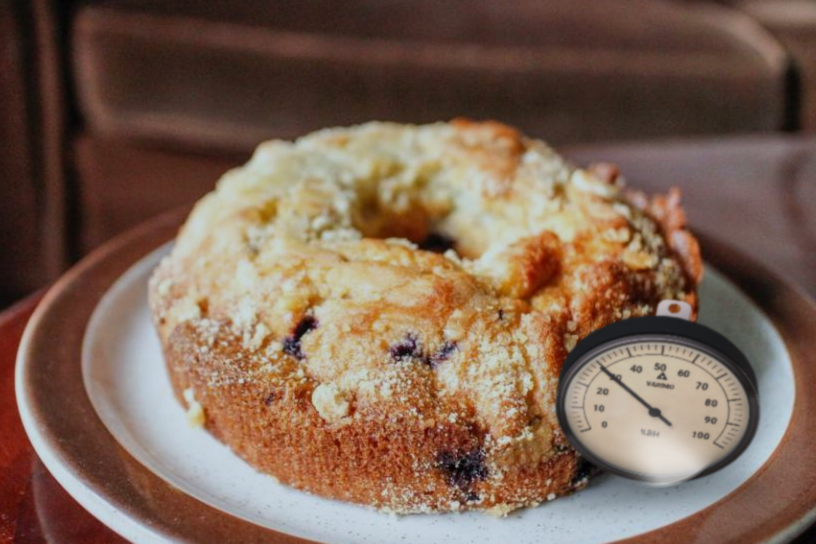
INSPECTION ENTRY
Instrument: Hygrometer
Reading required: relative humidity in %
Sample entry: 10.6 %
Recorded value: 30 %
